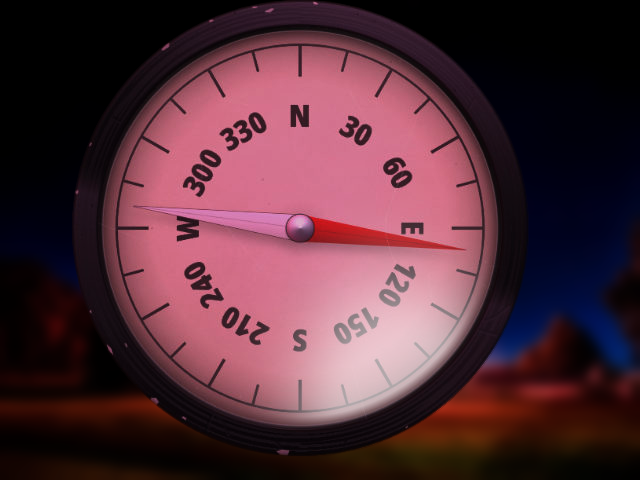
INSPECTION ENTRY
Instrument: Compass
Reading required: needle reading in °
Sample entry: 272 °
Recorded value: 97.5 °
